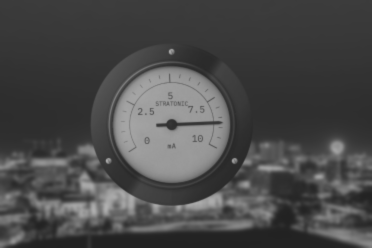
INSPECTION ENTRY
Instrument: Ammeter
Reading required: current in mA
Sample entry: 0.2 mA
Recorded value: 8.75 mA
